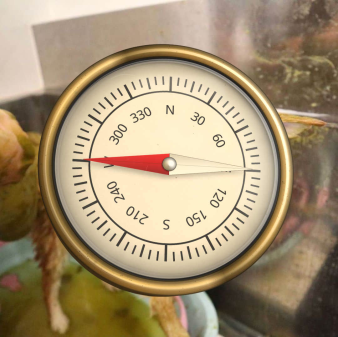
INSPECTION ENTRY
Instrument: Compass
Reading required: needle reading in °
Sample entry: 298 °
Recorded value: 270 °
